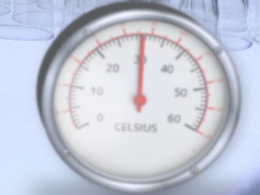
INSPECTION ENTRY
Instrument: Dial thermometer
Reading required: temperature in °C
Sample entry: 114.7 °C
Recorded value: 30 °C
